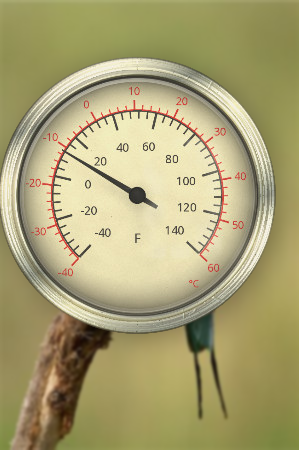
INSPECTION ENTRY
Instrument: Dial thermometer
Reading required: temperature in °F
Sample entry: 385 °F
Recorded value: 12 °F
